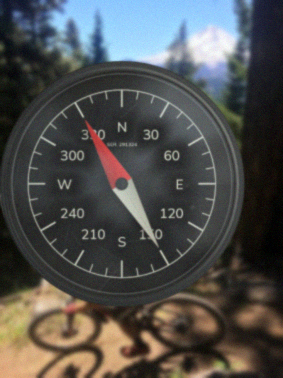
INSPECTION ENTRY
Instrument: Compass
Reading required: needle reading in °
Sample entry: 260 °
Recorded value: 330 °
